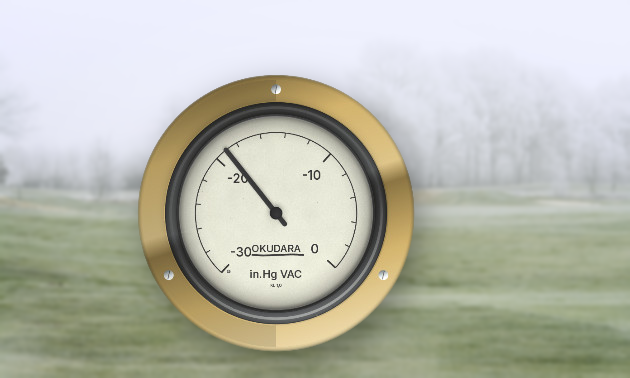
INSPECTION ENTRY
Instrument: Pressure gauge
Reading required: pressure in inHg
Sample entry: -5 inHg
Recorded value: -19 inHg
